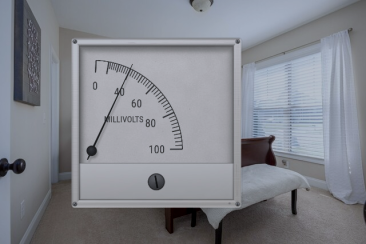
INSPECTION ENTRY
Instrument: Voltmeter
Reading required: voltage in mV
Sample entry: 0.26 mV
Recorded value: 40 mV
